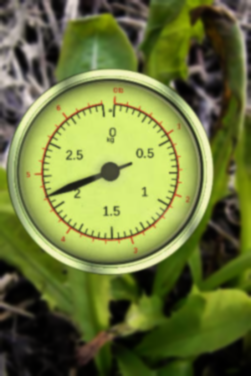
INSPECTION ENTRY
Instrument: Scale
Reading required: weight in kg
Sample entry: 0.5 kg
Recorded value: 2.1 kg
